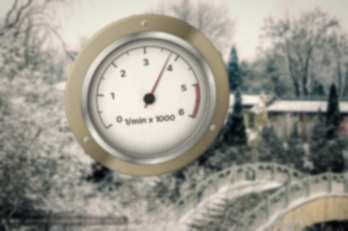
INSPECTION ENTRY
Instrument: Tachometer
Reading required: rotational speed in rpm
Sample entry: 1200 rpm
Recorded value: 3750 rpm
